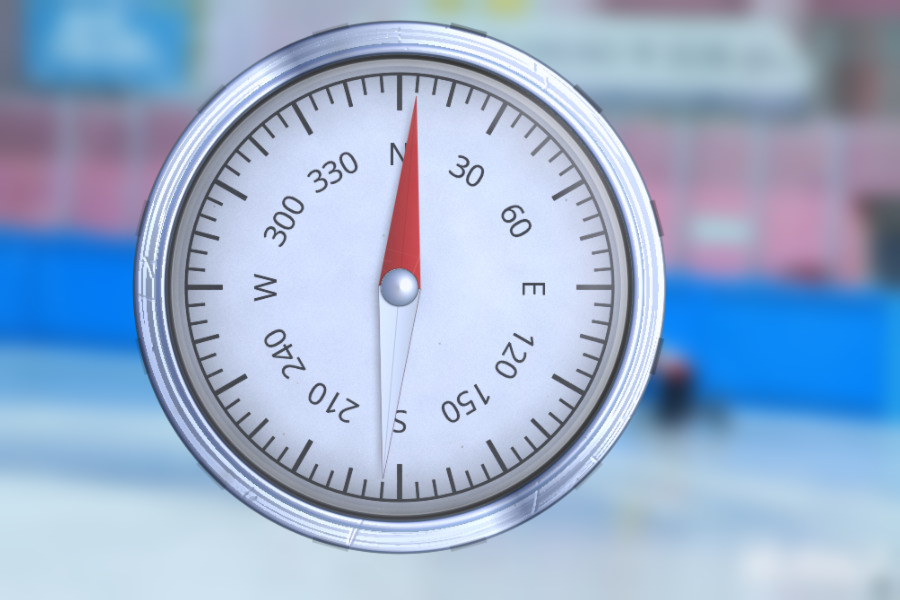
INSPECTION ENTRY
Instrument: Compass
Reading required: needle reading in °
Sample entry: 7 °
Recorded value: 5 °
